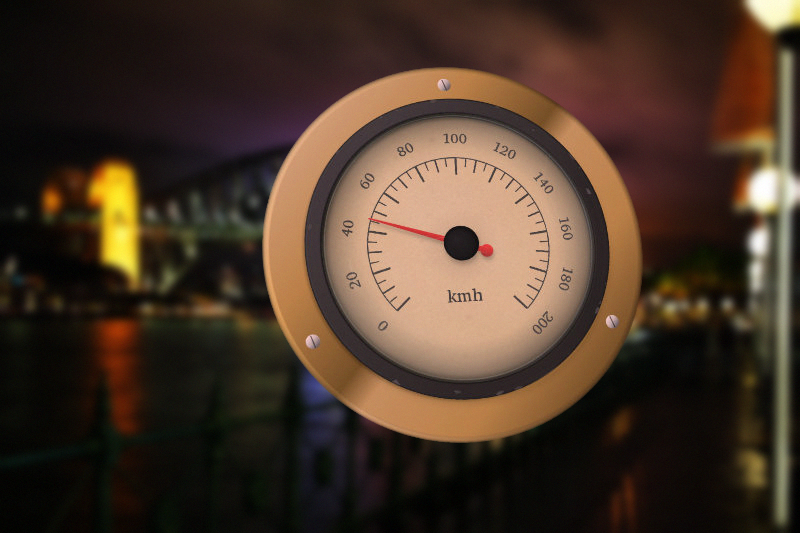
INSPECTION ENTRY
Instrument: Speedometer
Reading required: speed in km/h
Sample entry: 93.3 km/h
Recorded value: 45 km/h
